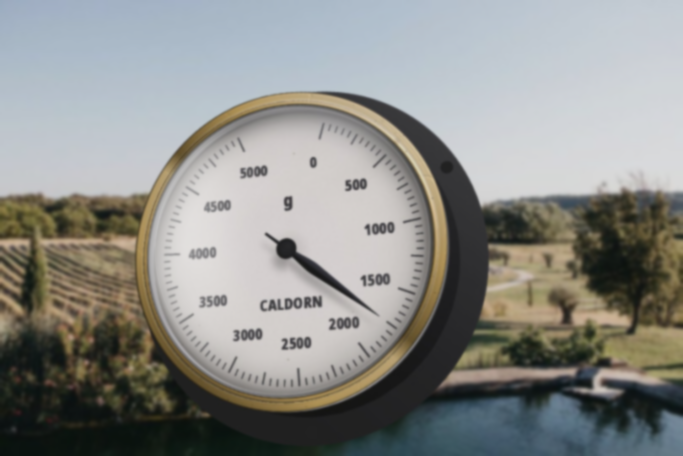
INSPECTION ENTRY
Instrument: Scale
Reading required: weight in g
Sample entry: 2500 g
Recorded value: 1750 g
